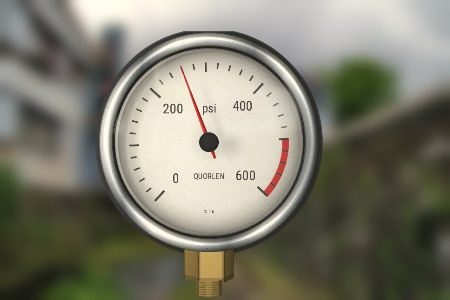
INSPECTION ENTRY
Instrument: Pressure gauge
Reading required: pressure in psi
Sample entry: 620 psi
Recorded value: 260 psi
